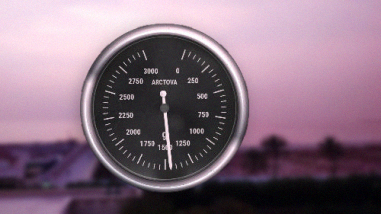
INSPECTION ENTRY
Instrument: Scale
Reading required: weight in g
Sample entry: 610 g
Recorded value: 1450 g
